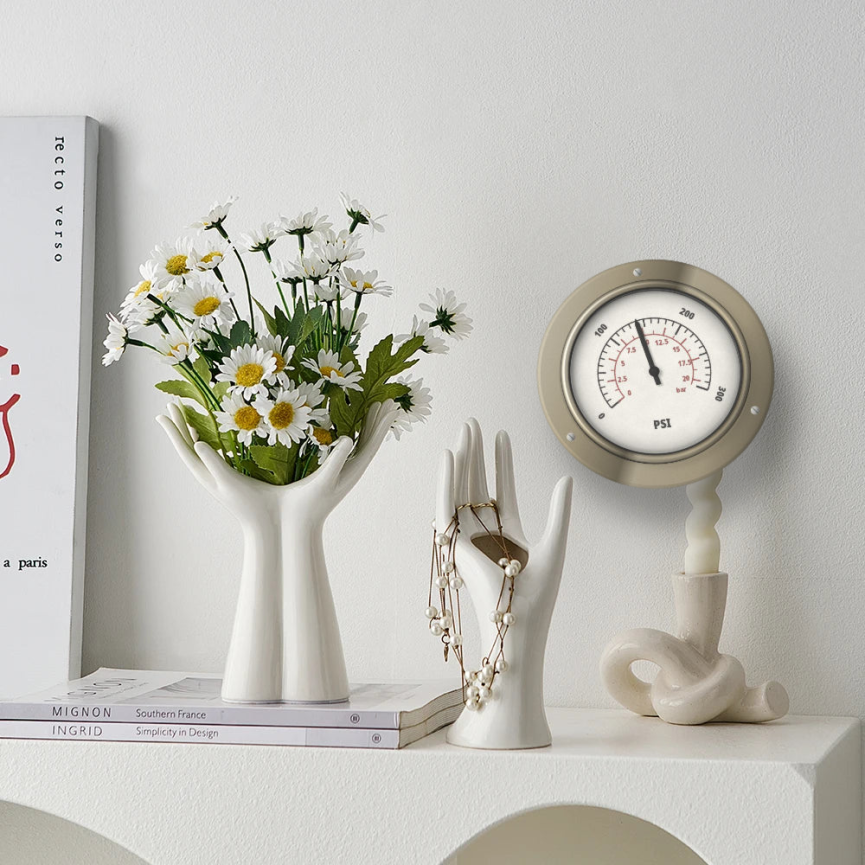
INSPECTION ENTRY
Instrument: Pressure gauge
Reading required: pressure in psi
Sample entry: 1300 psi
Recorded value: 140 psi
